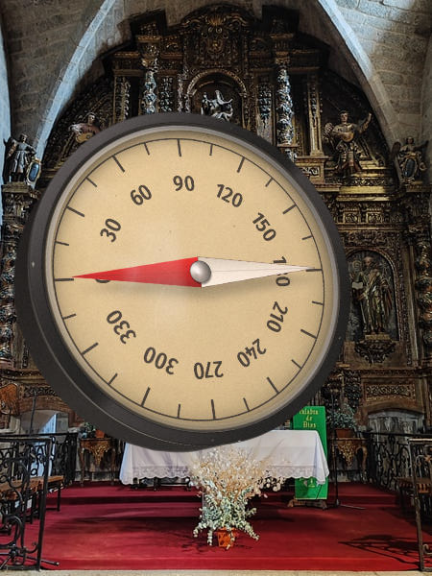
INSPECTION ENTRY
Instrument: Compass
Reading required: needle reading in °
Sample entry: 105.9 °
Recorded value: 0 °
